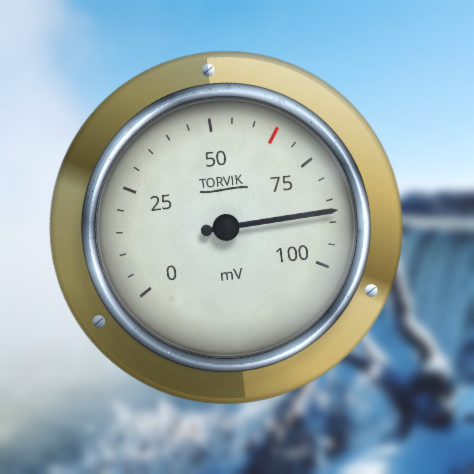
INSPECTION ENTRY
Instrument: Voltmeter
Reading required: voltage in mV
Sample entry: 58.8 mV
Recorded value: 87.5 mV
